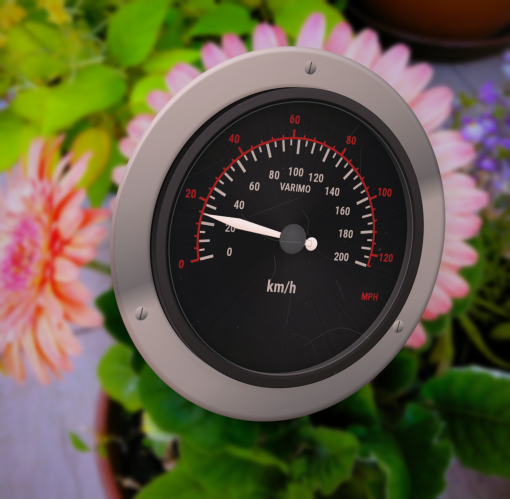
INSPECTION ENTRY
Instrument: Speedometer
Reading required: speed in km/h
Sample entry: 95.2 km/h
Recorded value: 25 km/h
